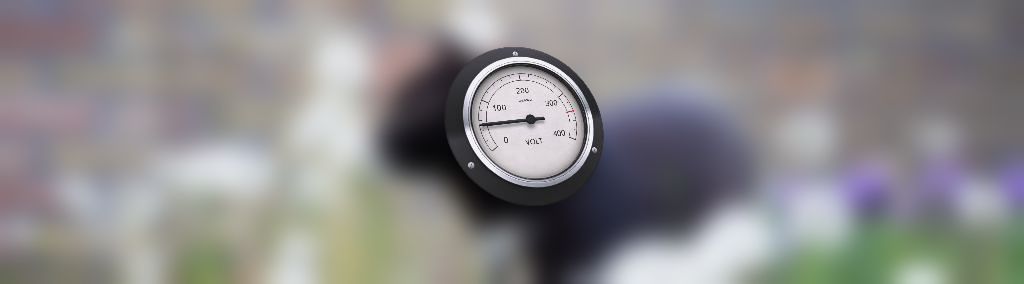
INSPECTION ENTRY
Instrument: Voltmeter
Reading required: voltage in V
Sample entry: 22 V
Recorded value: 50 V
